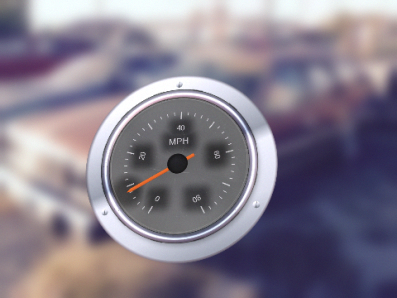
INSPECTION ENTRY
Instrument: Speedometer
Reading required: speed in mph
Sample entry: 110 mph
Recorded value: 8 mph
